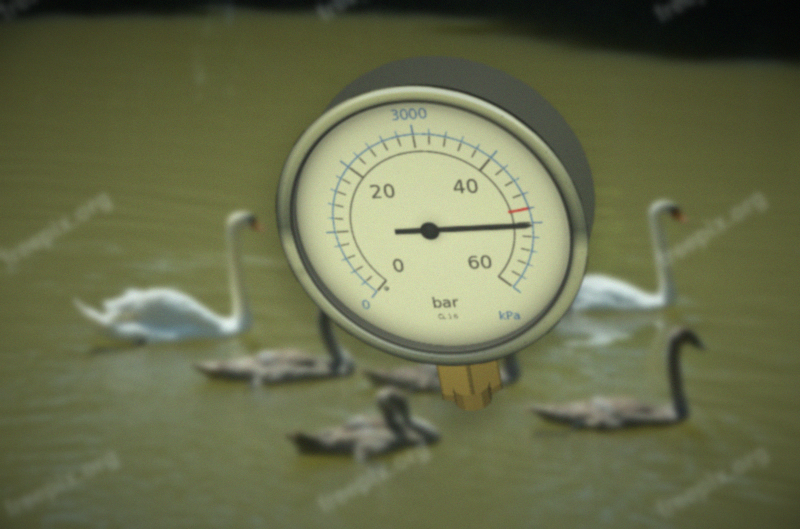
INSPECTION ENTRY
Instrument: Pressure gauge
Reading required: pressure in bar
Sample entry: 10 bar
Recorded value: 50 bar
